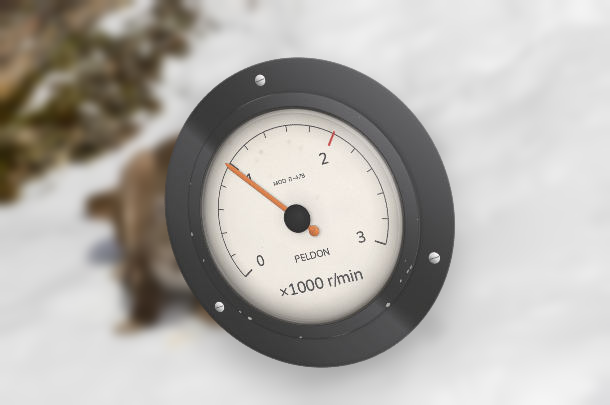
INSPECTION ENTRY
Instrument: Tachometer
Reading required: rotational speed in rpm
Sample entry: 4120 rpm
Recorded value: 1000 rpm
